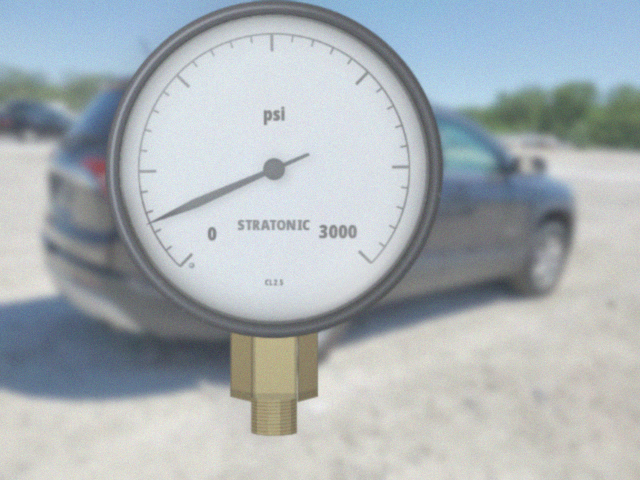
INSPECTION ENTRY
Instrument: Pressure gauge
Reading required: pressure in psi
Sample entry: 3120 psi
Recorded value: 250 psi
